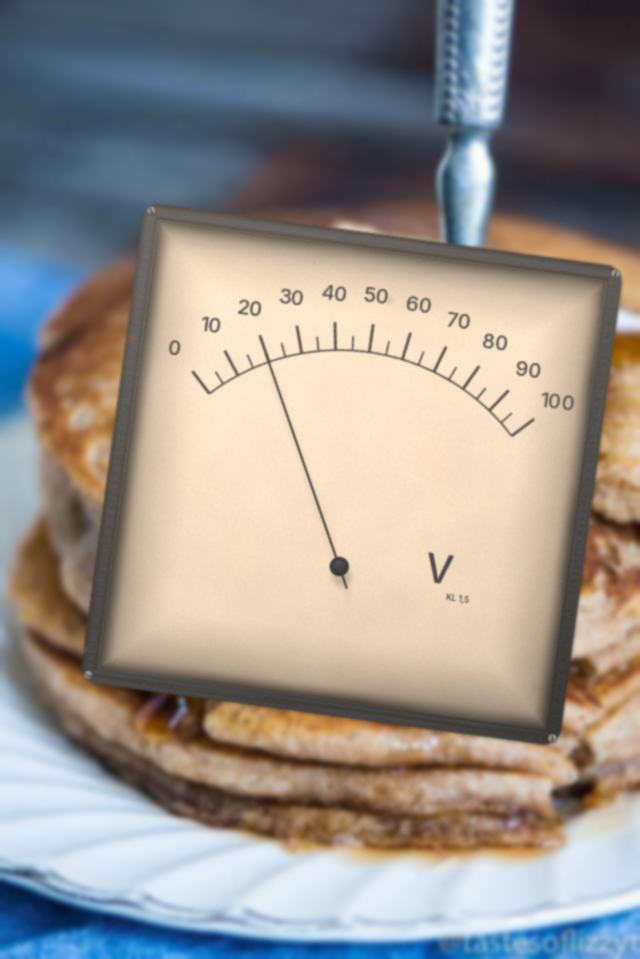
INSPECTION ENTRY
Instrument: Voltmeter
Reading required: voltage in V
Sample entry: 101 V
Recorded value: 20 V
